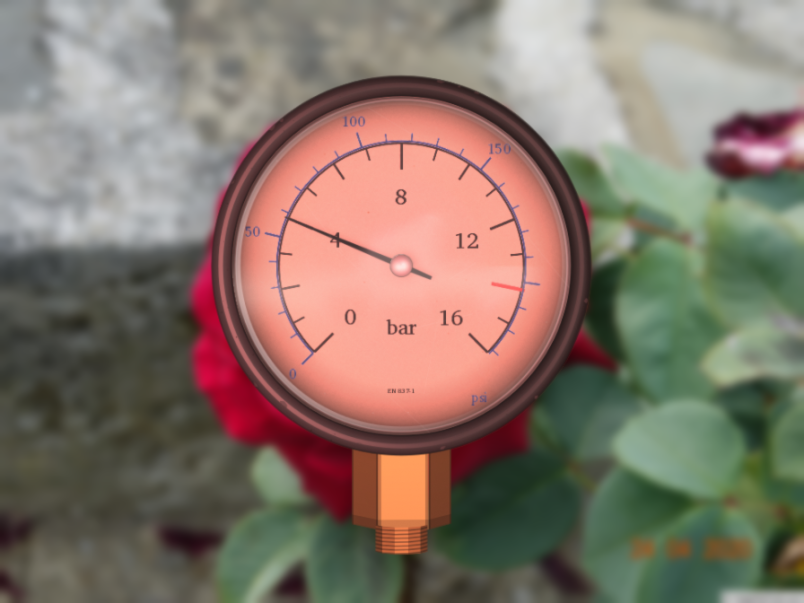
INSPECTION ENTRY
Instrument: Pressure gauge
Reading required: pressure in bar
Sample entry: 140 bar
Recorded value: 4 bar
